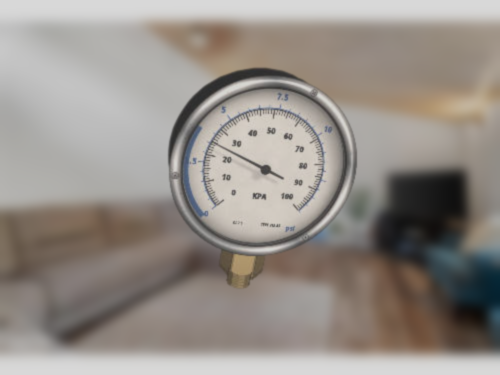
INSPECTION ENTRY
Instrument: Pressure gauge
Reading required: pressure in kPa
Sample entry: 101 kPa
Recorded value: 25 kPa
